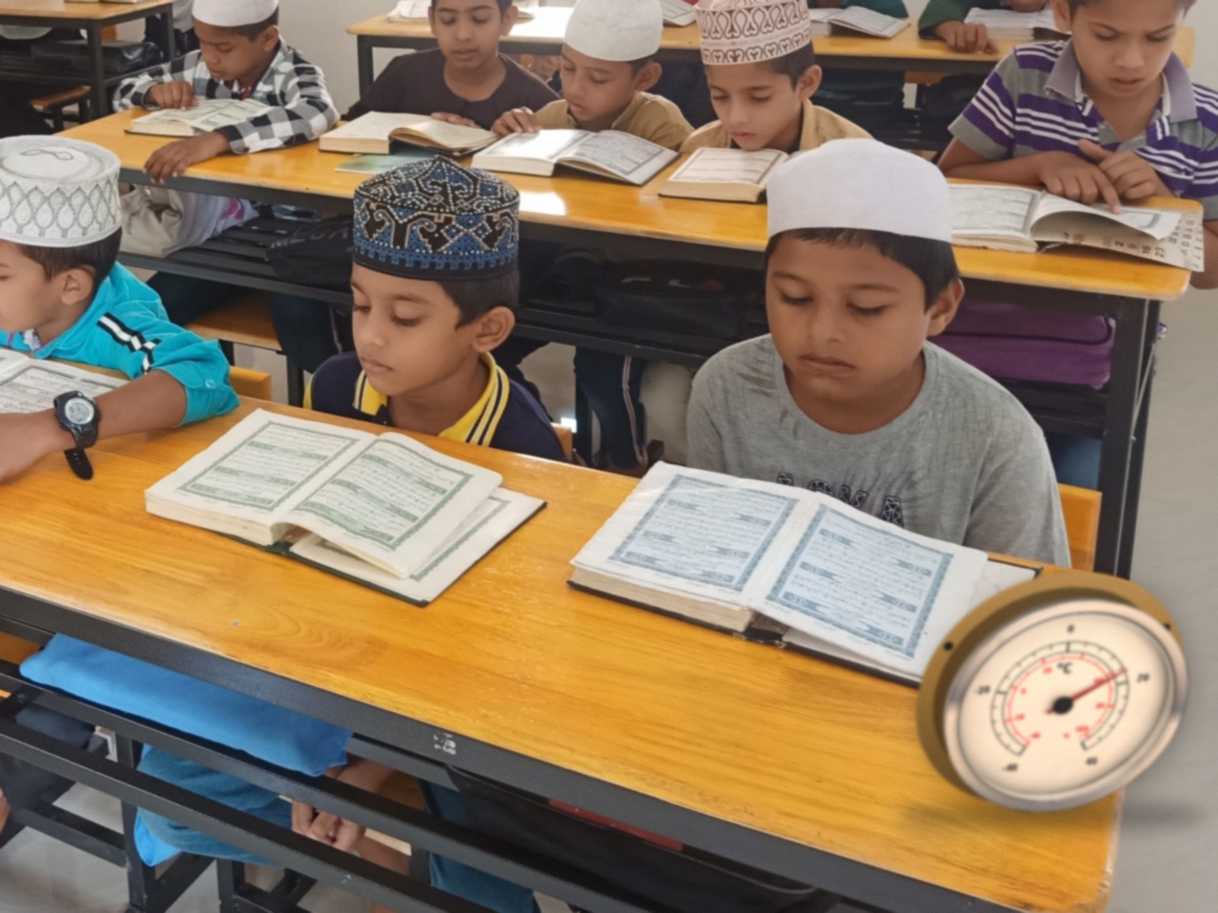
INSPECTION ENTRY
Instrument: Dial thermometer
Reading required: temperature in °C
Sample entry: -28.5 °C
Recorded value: 16 °C
